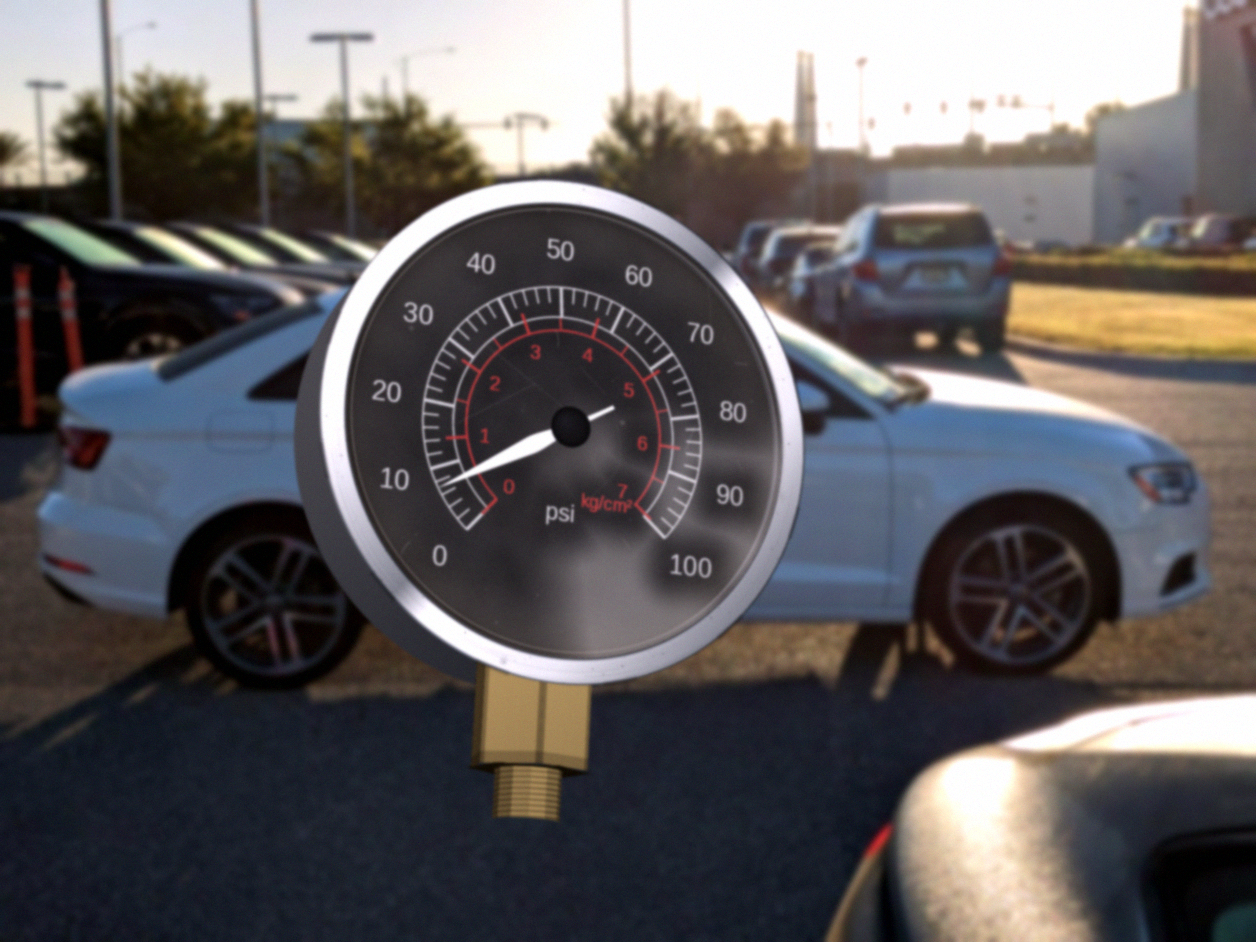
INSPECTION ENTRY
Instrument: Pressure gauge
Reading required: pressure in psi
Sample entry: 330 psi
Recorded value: 7 psi
